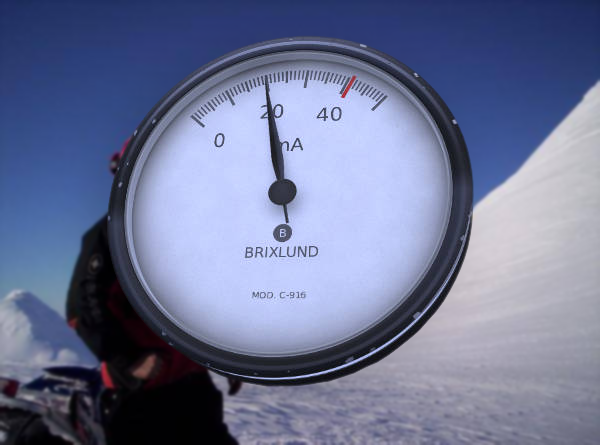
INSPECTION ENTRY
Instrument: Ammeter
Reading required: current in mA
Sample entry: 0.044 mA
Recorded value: 20 mA
